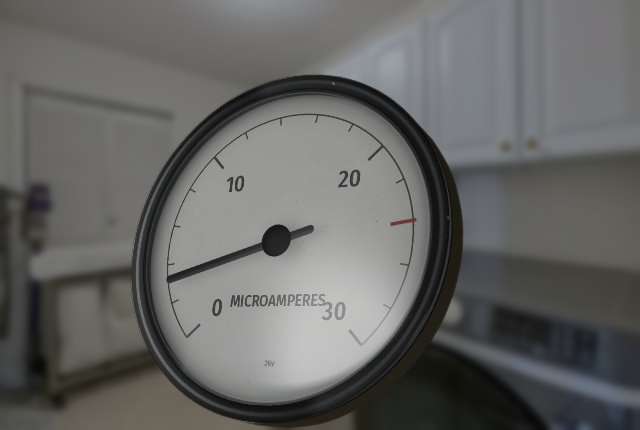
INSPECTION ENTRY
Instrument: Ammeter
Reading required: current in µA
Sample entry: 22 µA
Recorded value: 3 µA
